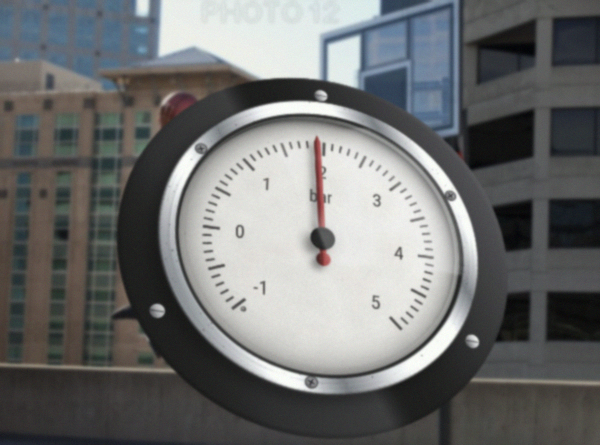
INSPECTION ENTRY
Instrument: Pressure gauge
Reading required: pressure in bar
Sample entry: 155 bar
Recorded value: 1.9 bar
